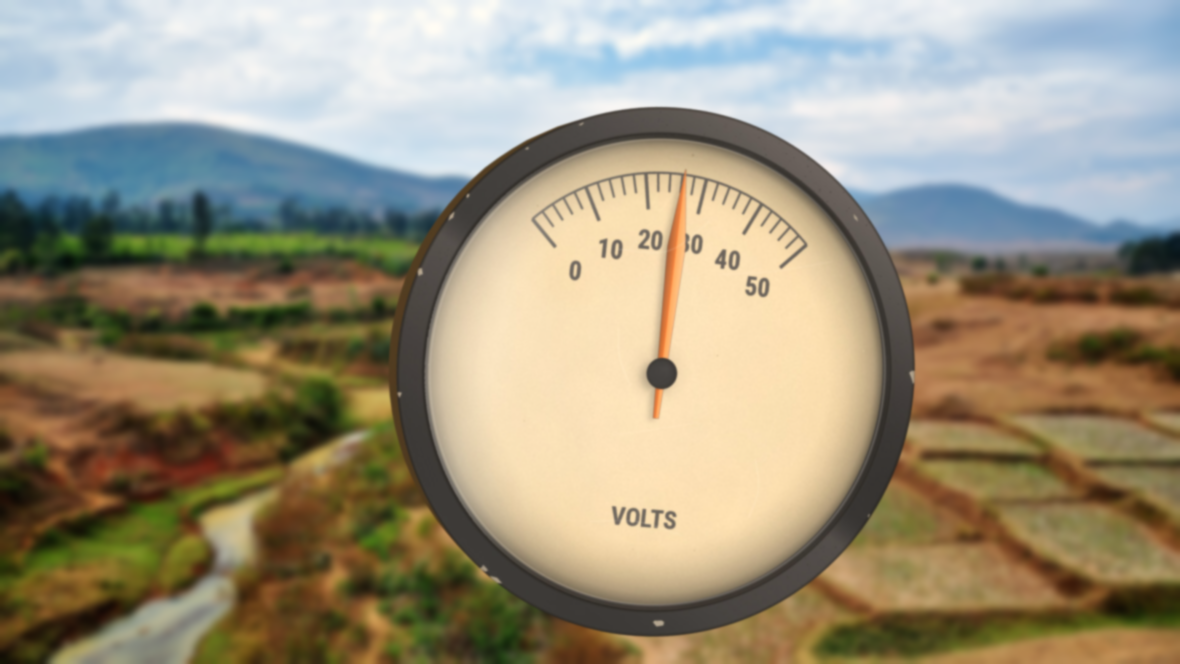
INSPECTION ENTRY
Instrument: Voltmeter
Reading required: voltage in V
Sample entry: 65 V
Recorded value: 26 V
